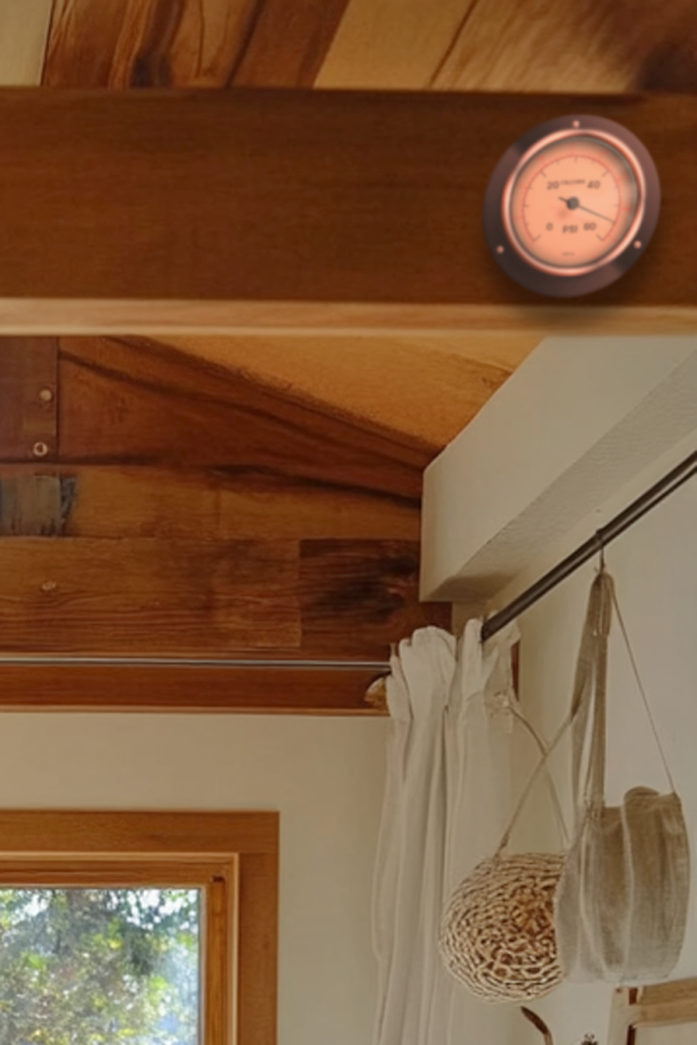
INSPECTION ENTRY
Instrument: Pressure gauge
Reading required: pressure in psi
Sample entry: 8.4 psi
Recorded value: 55 psi
